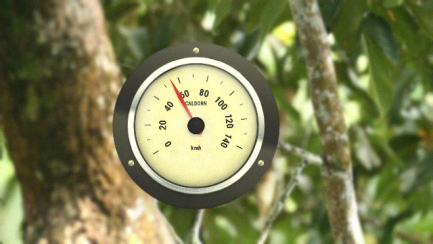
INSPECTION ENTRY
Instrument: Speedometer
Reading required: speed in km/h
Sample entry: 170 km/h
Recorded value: 55 km/h
